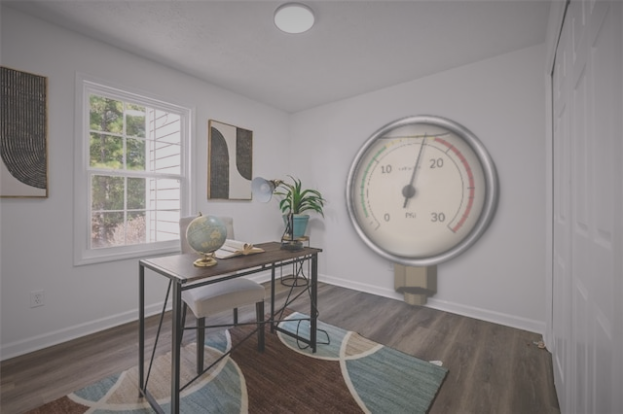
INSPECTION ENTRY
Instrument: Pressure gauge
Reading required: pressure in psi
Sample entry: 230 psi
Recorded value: 17 psi
